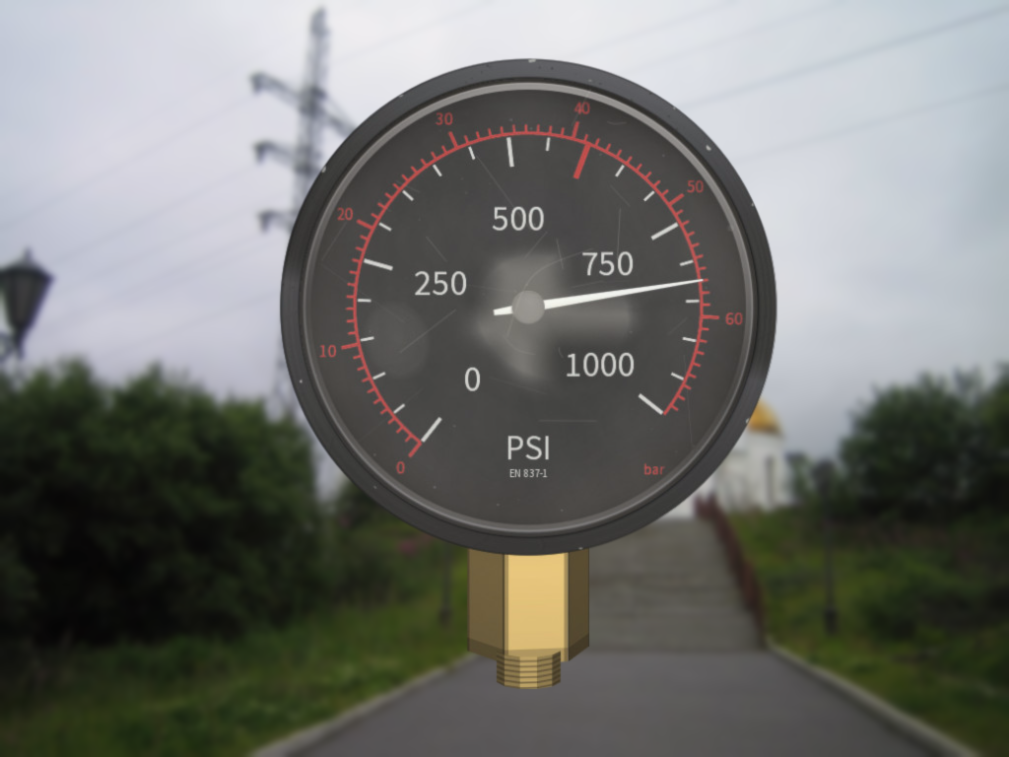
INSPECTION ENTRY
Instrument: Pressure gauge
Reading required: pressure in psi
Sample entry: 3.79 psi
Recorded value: 825 psi
